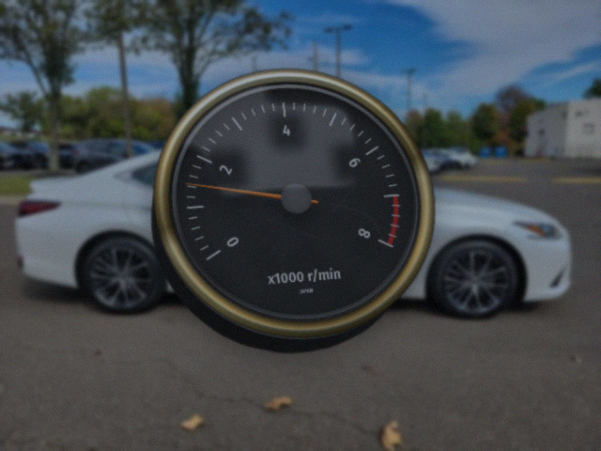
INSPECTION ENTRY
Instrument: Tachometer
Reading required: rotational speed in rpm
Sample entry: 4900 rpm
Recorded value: 1400 rpm
